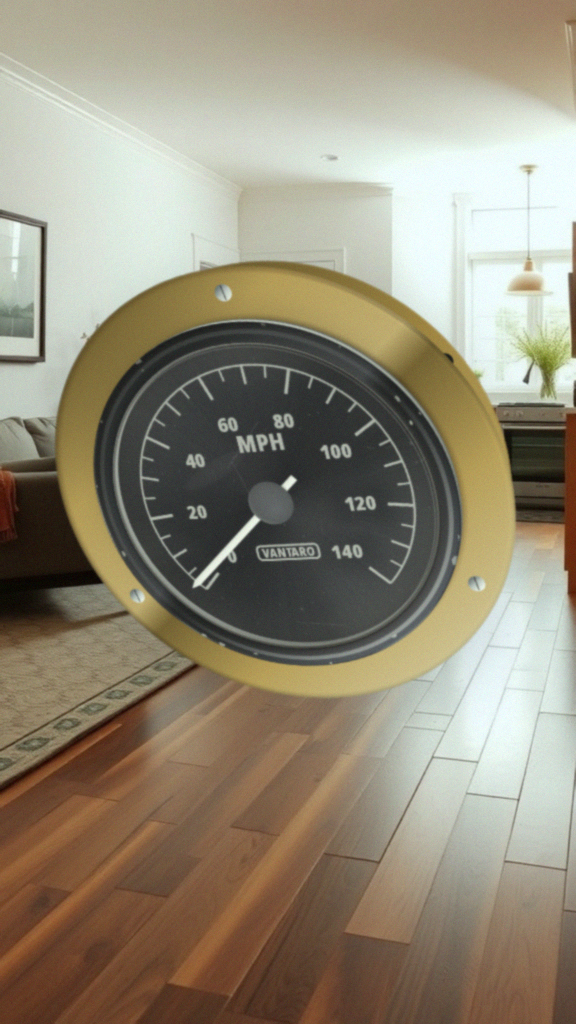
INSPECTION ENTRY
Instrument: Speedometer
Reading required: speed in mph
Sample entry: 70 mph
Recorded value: 2.5 mph
